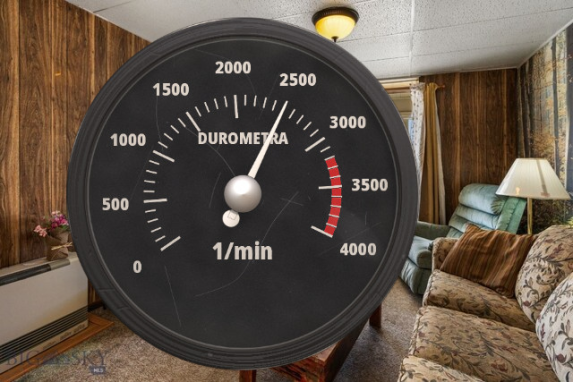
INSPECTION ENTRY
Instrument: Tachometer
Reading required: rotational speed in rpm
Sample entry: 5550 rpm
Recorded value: 2500 rpm
